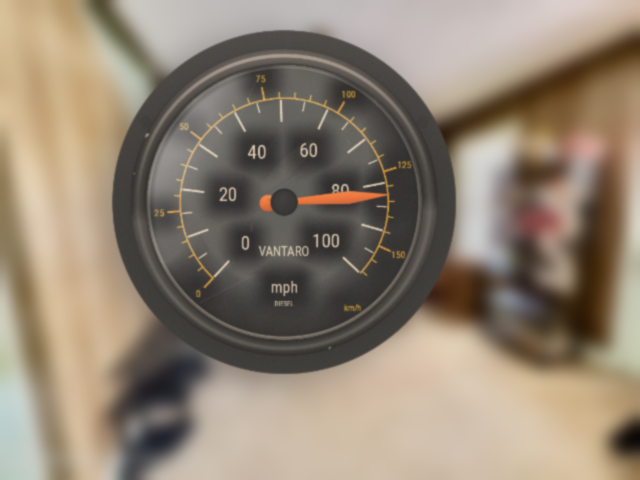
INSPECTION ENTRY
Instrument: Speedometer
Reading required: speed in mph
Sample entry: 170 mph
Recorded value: 82.5 mph
